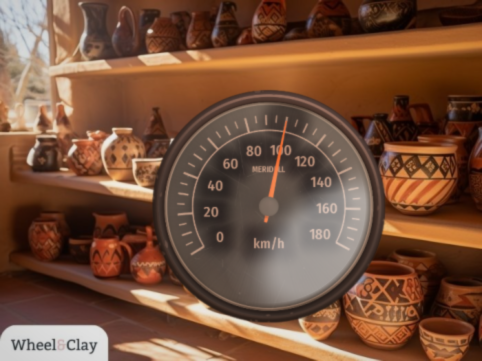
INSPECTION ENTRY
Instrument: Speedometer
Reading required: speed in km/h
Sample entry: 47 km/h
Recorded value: 100 km/h
